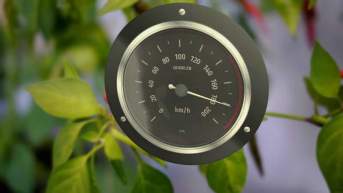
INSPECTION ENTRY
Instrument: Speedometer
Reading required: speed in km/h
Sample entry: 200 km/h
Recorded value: 180 km/h
